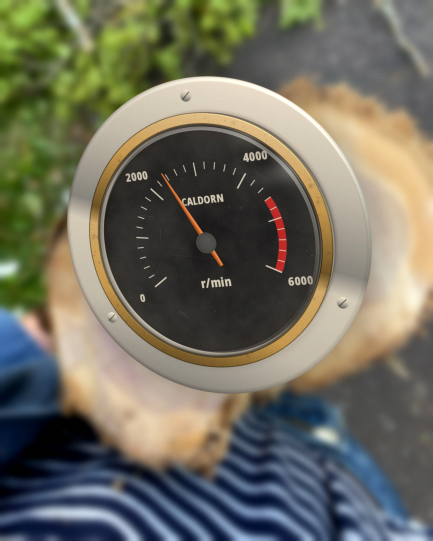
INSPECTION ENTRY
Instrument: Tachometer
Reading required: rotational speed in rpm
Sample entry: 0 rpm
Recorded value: 2400 rpm
